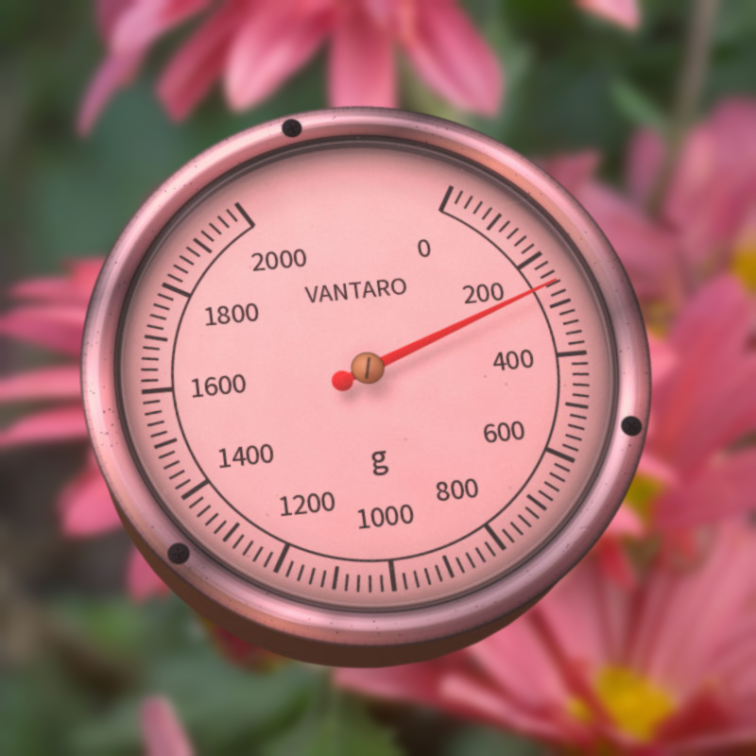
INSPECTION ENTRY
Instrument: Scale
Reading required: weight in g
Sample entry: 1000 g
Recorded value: 260 g
